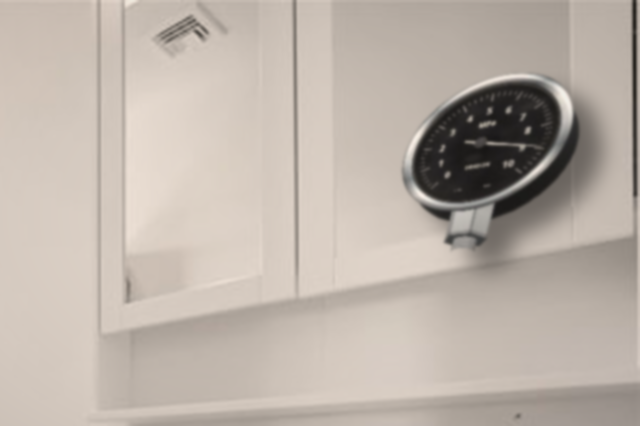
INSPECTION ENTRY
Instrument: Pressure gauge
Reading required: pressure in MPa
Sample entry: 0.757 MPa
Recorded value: 9 MPa
